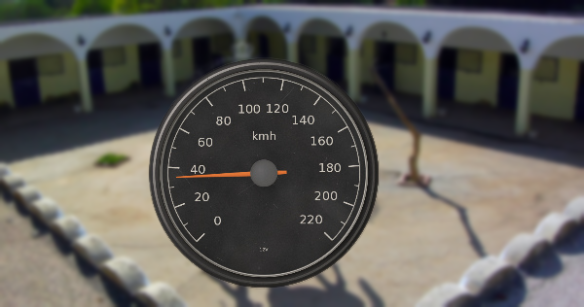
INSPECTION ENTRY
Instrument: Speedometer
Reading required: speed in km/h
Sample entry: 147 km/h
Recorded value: 35 km/h
